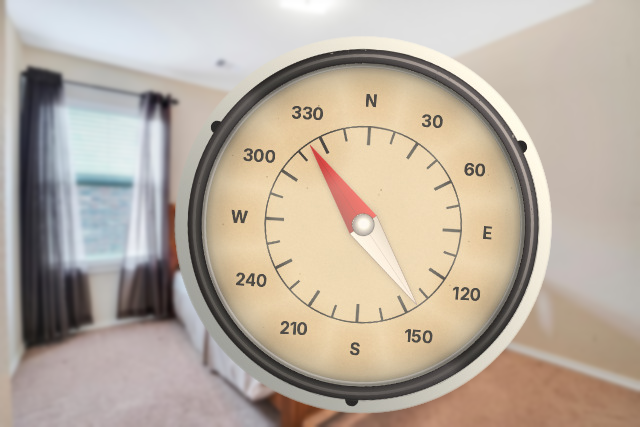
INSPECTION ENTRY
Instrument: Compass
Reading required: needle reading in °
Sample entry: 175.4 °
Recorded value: 322.5 °
